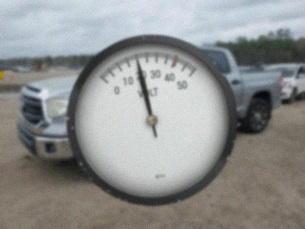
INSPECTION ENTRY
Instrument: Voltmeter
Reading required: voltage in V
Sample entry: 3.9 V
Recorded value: 20 V
